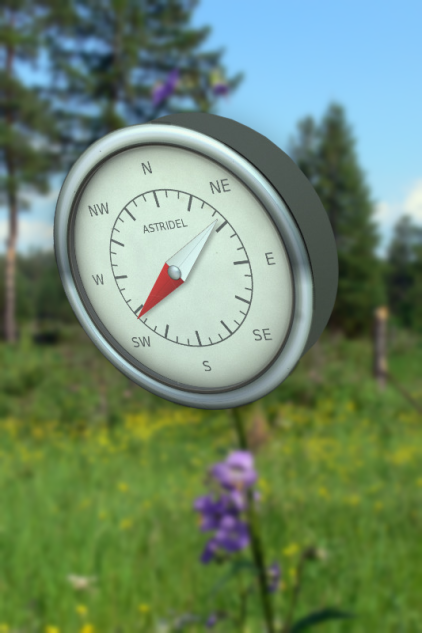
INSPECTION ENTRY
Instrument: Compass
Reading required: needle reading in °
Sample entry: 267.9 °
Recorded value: 235 °
